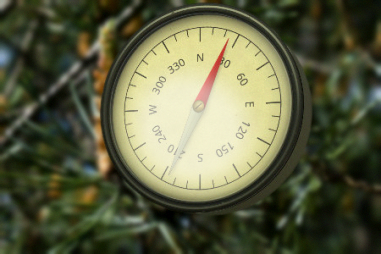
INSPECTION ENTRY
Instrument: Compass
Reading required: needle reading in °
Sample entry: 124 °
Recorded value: 25 °
